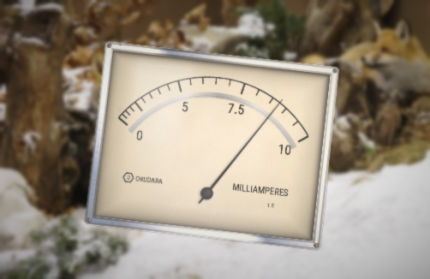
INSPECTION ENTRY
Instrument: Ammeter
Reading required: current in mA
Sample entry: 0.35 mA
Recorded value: 8.75 mA
